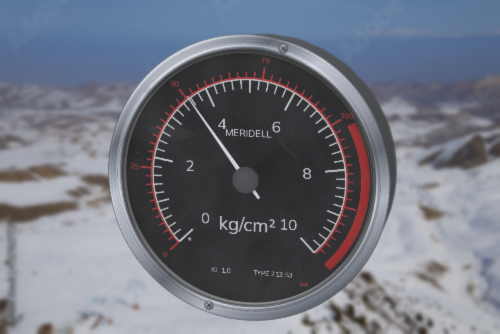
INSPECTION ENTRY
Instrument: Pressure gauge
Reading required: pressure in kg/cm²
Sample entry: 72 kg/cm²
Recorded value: 3.6 kg/cm²
